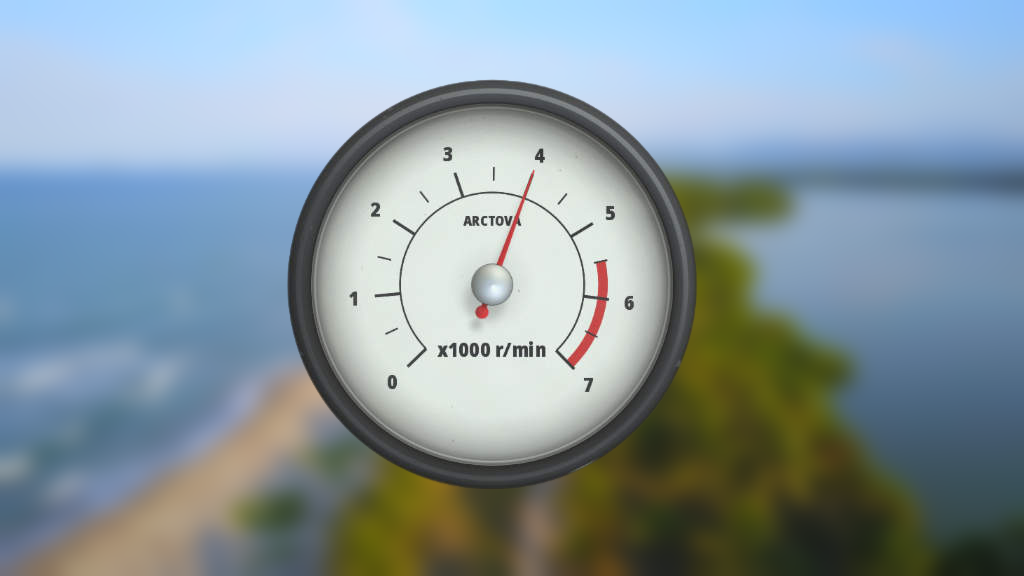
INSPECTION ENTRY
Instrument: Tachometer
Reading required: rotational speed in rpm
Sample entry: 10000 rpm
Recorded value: 4000 rpm
